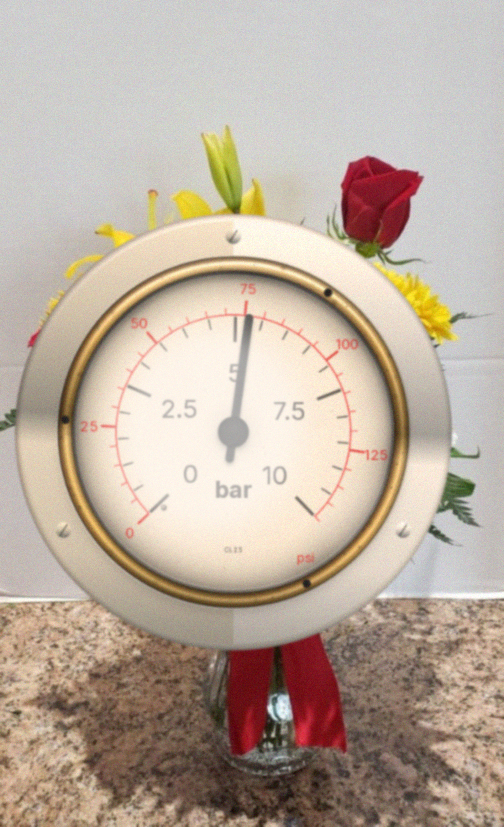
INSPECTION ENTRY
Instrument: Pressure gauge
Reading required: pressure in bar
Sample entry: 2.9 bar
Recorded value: 5.25 bar
